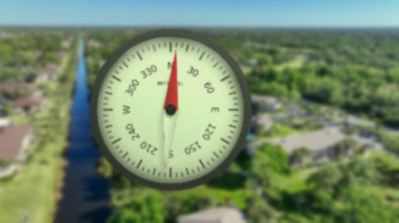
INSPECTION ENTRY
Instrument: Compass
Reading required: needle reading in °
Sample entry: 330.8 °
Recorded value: 5 °
